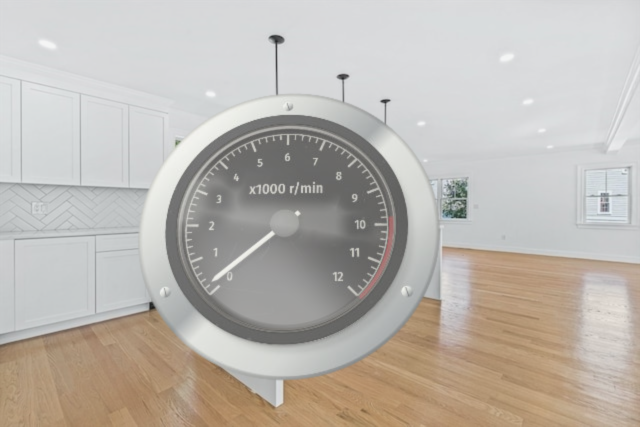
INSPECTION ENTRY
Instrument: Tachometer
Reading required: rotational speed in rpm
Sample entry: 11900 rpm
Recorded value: 200 rpm
